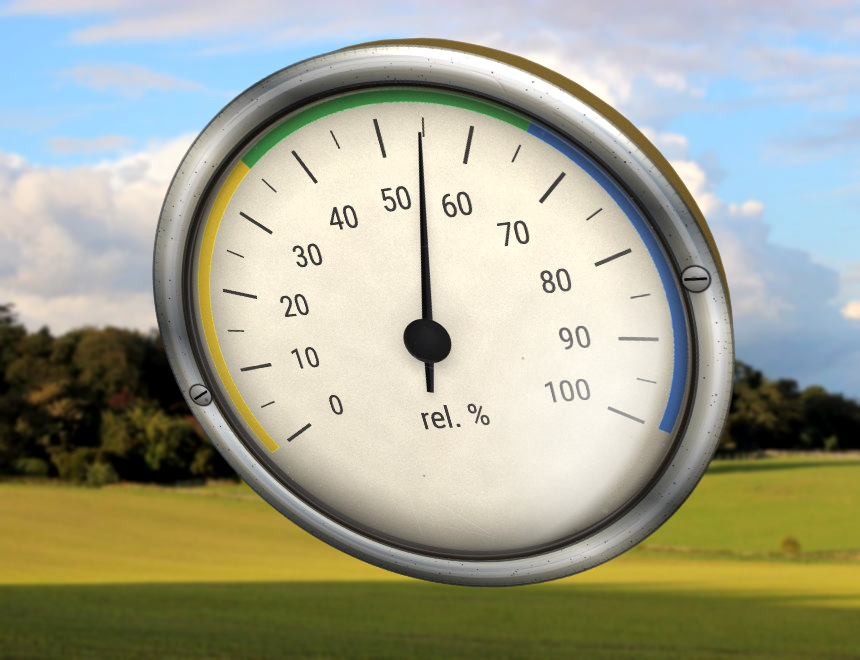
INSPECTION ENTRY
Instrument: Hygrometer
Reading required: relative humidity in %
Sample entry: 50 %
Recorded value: 55 %
